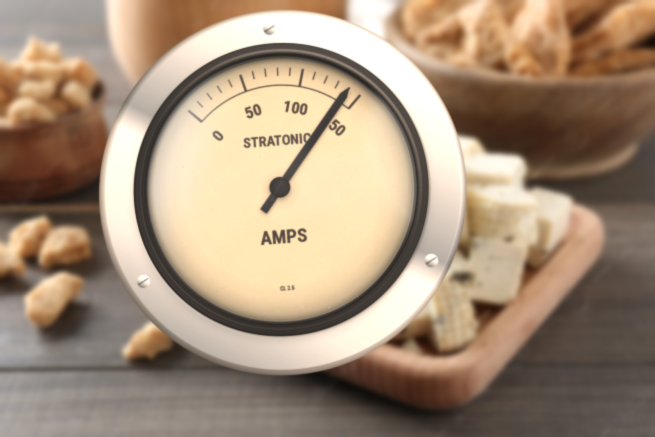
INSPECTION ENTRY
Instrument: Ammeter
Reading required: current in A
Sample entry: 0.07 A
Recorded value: 140 A
